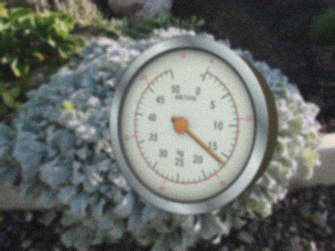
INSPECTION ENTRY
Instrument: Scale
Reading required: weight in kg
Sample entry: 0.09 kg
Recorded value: 16 kg
